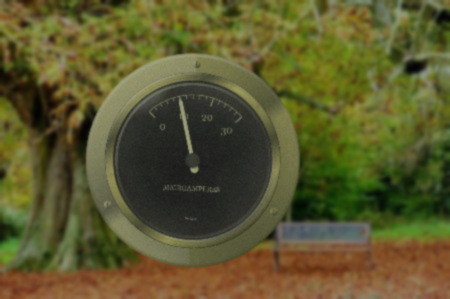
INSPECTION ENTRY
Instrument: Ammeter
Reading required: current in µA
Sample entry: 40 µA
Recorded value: 10 µA
